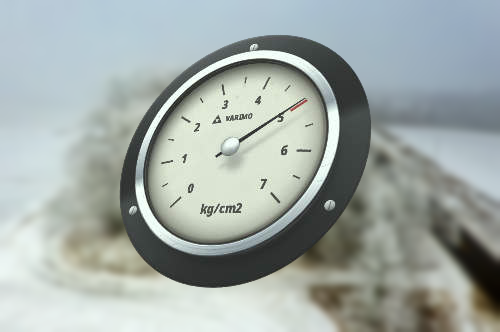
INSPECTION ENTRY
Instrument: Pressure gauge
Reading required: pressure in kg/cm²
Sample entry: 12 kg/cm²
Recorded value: 5 kg/cm²
